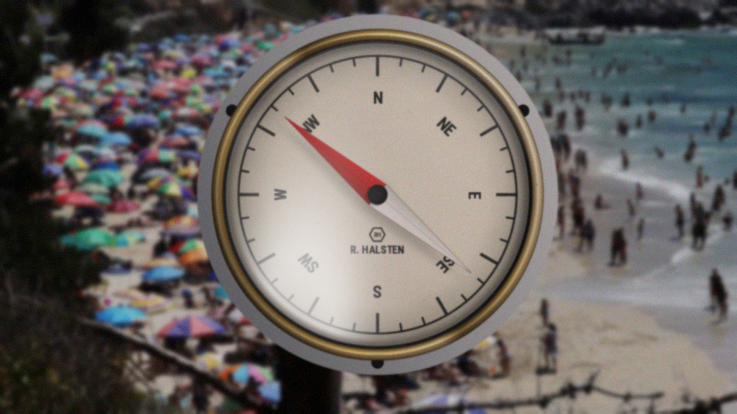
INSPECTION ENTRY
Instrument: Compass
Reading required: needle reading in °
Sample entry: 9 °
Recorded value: 310 °
